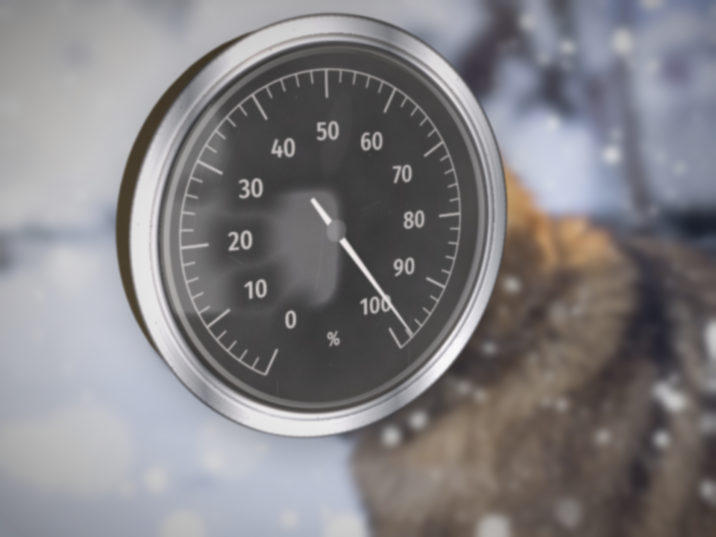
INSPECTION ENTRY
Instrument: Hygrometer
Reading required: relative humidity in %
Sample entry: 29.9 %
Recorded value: 98 %
